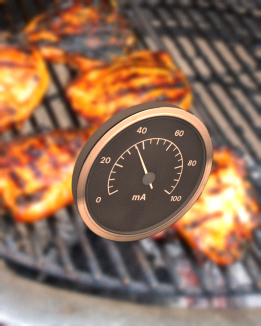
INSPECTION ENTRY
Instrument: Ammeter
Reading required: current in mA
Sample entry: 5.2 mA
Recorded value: 35 mA
